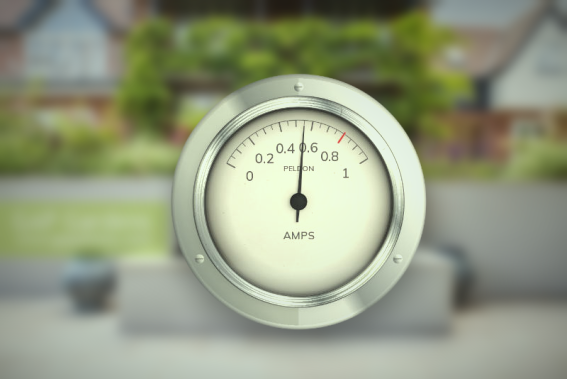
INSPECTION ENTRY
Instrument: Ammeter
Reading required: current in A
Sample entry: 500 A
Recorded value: 0.55 A
